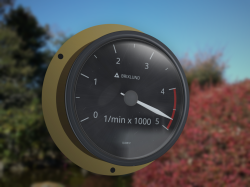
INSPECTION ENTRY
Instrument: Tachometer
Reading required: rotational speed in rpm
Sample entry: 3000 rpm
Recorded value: 4750 rpm
